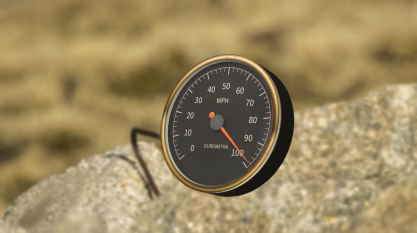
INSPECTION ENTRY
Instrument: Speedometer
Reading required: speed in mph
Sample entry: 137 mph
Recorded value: 98 mph
